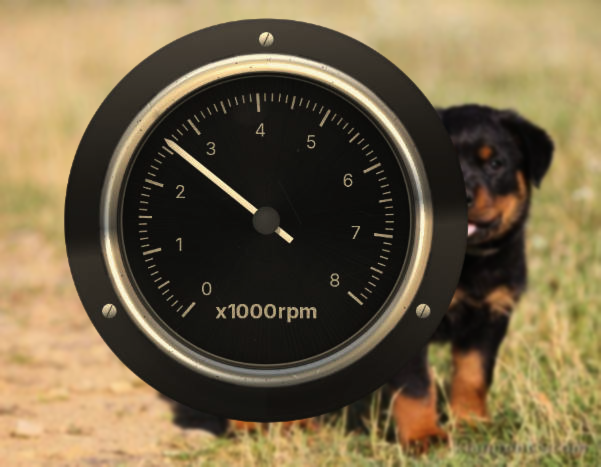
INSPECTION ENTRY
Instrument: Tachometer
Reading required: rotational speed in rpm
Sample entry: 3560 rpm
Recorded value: 2600 rpm
